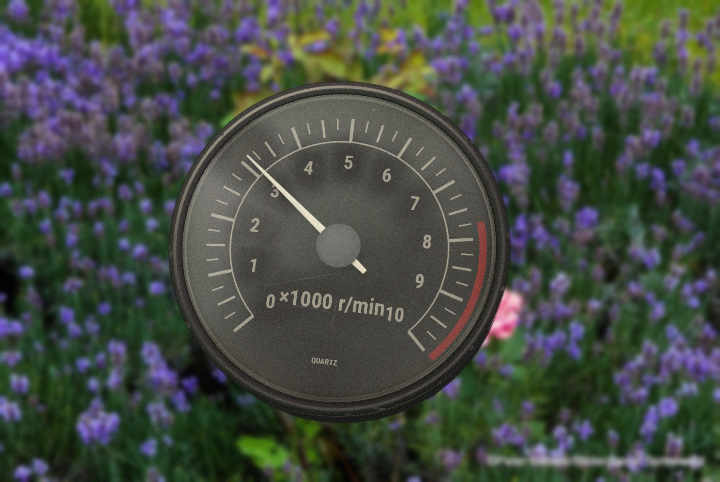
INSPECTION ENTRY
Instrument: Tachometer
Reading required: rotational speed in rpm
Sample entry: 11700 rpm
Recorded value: 3125 rpm
